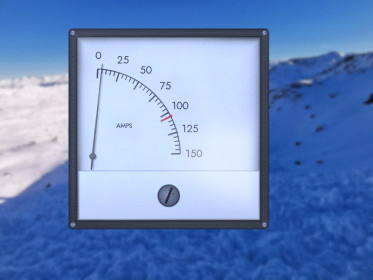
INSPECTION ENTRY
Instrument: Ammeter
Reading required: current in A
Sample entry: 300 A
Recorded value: 5 A
